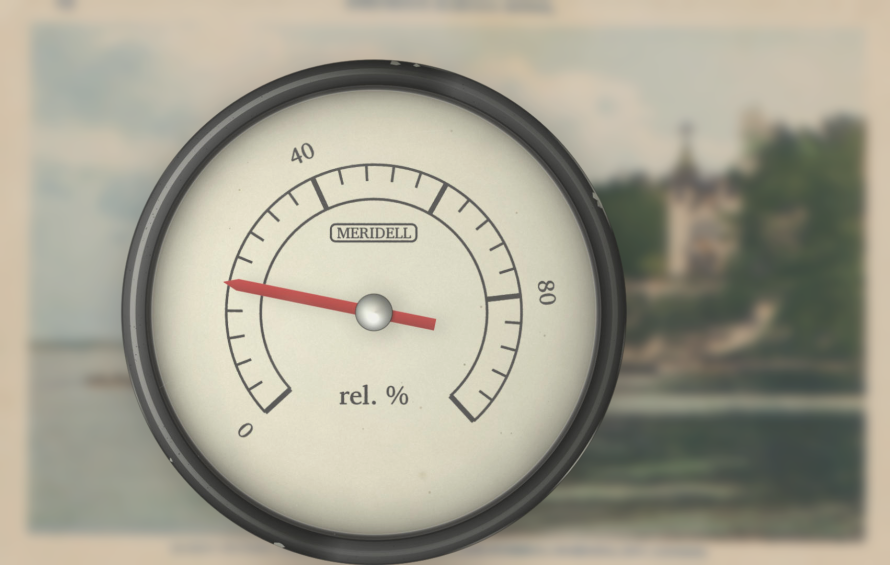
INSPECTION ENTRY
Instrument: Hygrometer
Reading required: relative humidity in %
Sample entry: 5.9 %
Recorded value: 20 %
